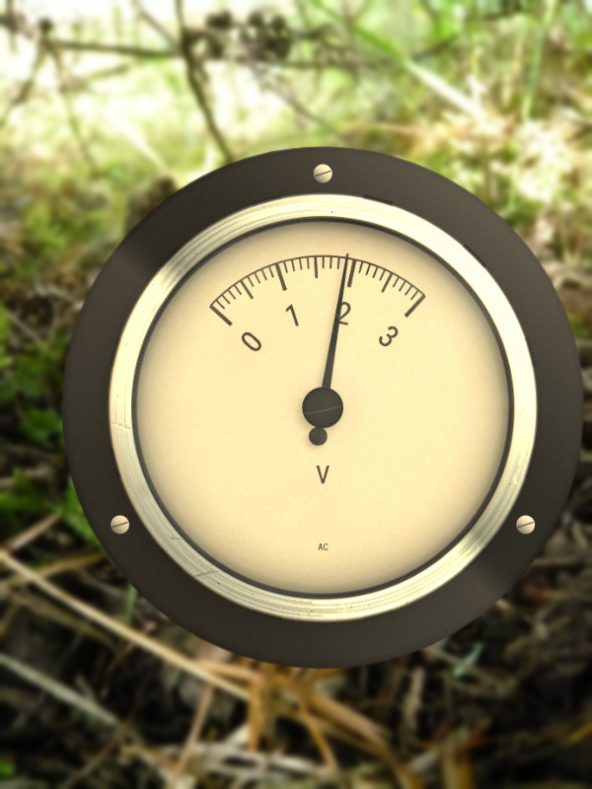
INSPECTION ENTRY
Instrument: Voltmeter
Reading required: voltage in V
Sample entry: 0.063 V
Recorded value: 1.9 V
